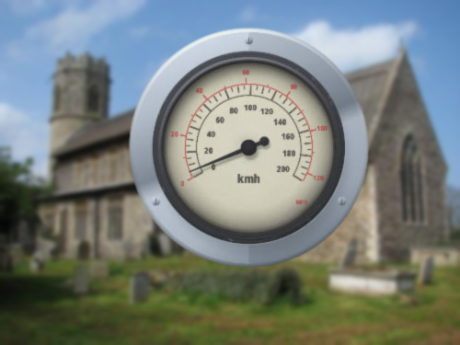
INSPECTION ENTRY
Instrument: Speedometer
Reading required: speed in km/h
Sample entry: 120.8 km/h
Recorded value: 5 km/h
